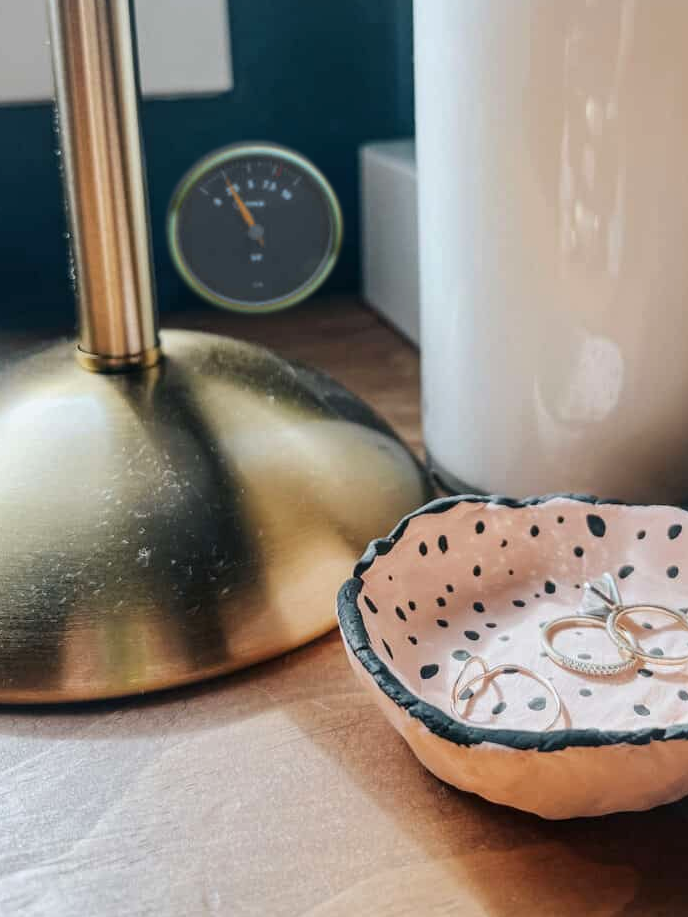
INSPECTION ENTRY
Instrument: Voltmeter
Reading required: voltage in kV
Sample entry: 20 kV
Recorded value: 2.5 kV
